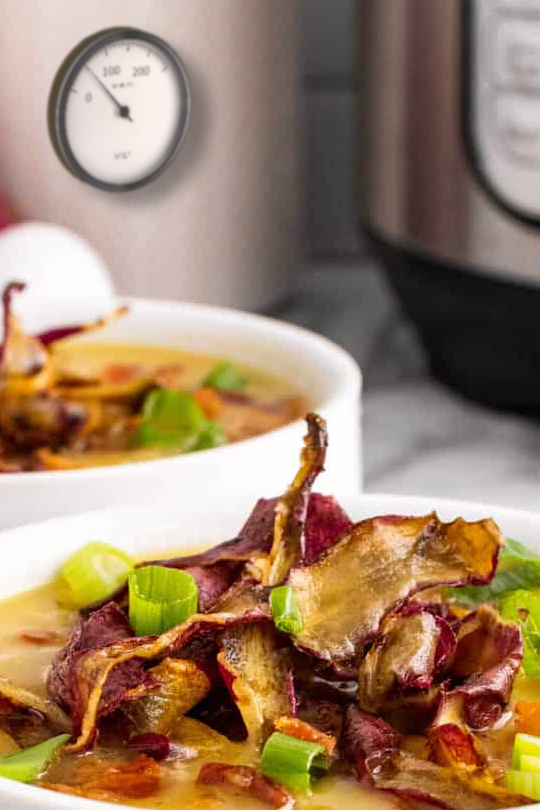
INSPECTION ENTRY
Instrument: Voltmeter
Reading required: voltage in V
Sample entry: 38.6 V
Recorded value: 50 V
